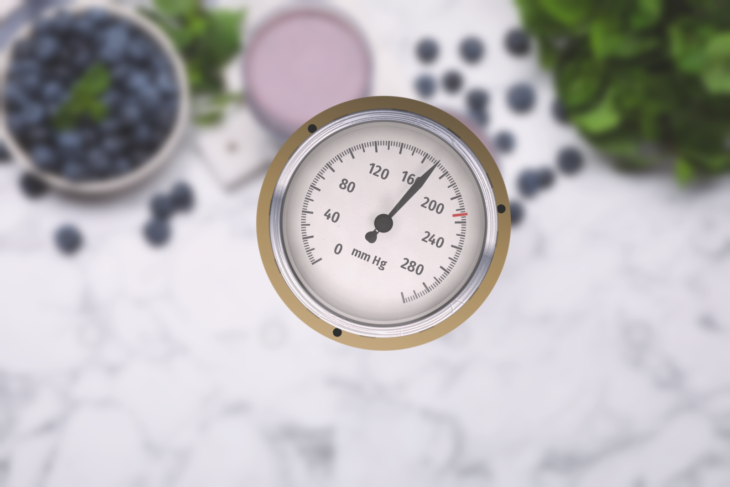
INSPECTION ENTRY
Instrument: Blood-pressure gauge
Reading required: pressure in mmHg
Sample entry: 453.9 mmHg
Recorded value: 170 mmHg
